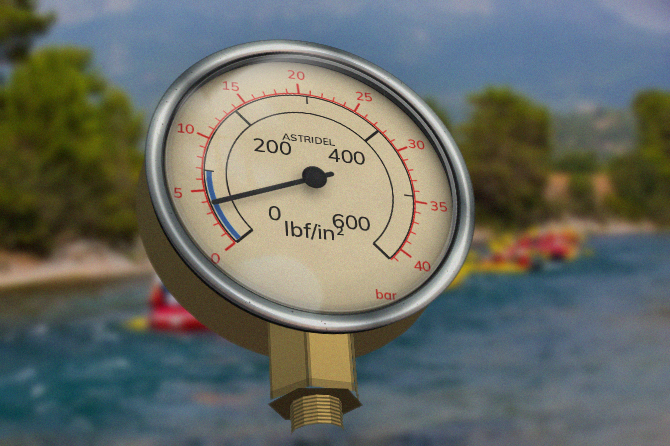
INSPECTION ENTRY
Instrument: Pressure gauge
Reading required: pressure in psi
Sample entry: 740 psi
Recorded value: 50 psi
